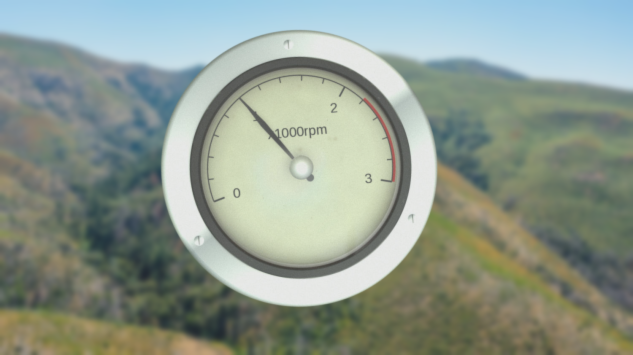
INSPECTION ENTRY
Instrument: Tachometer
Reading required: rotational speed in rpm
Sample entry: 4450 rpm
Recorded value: 1000 rpm
